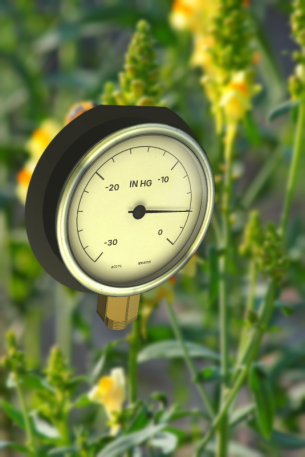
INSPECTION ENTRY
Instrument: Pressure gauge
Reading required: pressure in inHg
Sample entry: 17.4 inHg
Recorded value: -4 inHg
